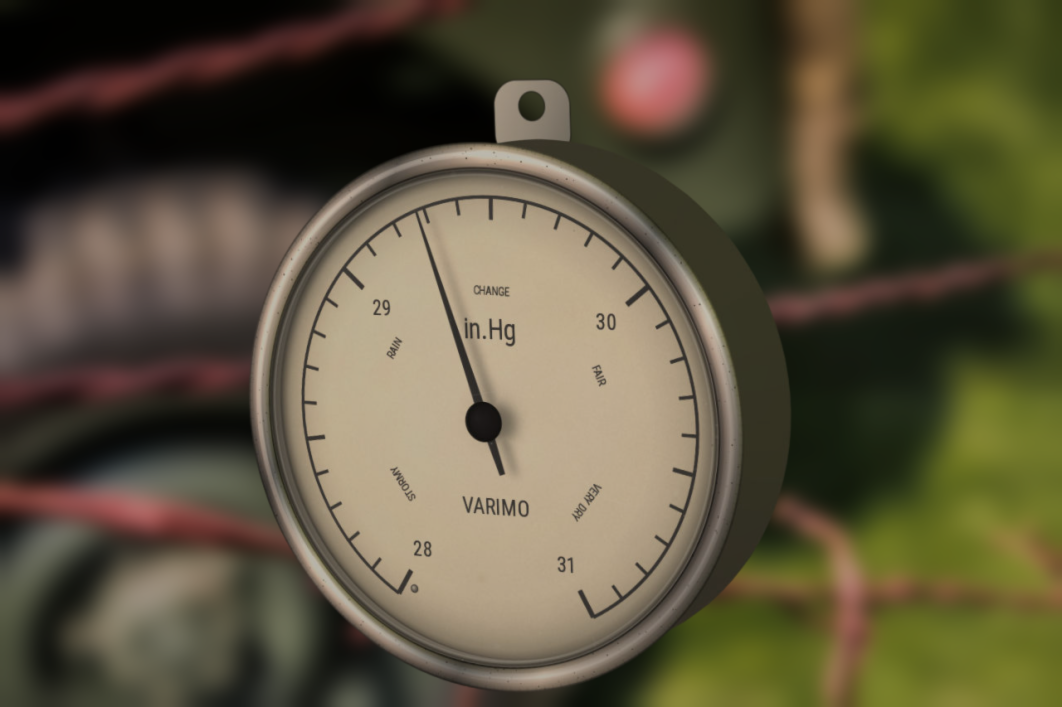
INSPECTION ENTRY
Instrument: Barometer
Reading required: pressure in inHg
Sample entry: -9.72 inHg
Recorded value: 29.3 inHg
